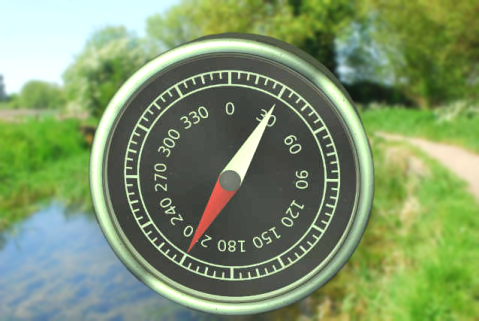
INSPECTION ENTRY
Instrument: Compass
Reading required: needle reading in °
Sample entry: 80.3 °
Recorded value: 210 °
